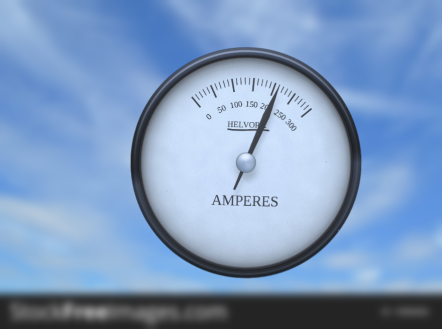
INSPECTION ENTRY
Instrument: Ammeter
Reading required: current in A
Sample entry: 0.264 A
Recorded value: 210 A
